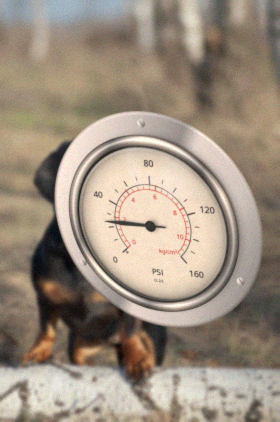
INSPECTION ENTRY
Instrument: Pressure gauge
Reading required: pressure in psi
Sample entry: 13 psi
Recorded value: 25 psi
